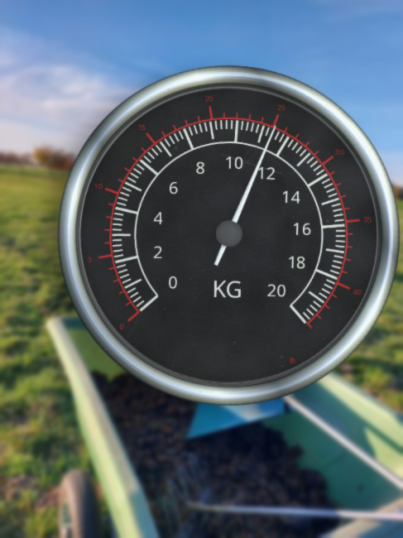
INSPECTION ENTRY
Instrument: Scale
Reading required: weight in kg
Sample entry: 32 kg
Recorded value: 11.4 kg
